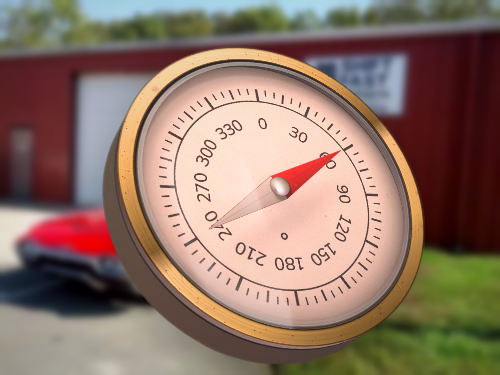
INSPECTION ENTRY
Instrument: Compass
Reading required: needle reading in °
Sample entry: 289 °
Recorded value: 60 °
